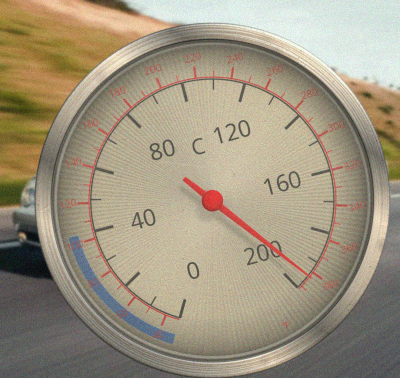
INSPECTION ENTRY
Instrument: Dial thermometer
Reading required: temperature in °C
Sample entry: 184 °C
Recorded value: 195 °C
